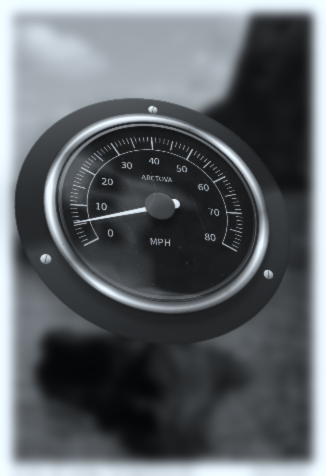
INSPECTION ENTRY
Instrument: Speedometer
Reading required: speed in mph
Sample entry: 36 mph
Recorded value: 5 mph
